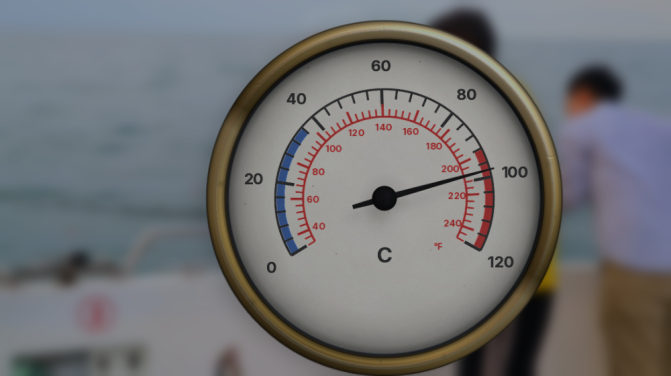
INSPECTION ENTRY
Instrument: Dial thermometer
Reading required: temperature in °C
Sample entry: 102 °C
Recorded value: 98 °C
